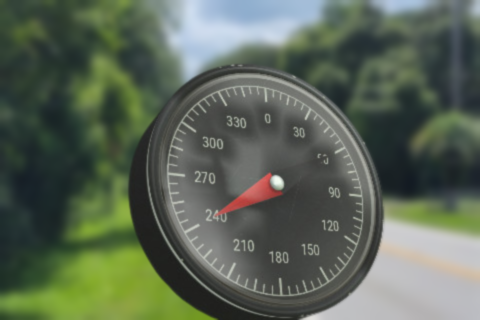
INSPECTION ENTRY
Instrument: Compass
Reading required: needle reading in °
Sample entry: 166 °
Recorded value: 240 °
